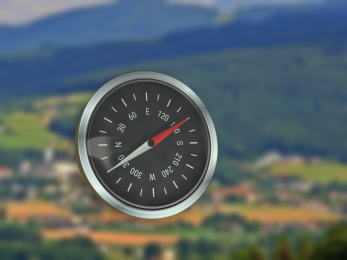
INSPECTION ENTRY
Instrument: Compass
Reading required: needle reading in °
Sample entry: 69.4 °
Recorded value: 150 °
